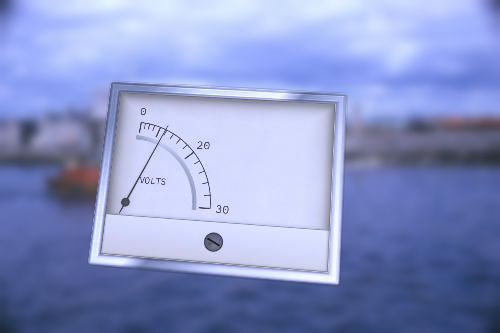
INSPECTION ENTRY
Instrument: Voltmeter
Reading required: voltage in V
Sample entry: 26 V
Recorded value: 12 V
